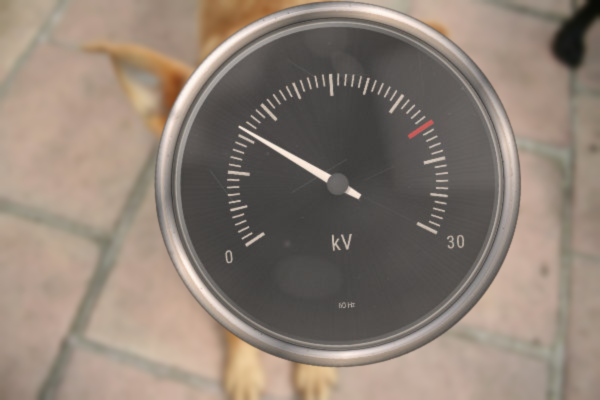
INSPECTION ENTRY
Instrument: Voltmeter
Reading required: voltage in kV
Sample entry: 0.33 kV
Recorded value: 8 kV
